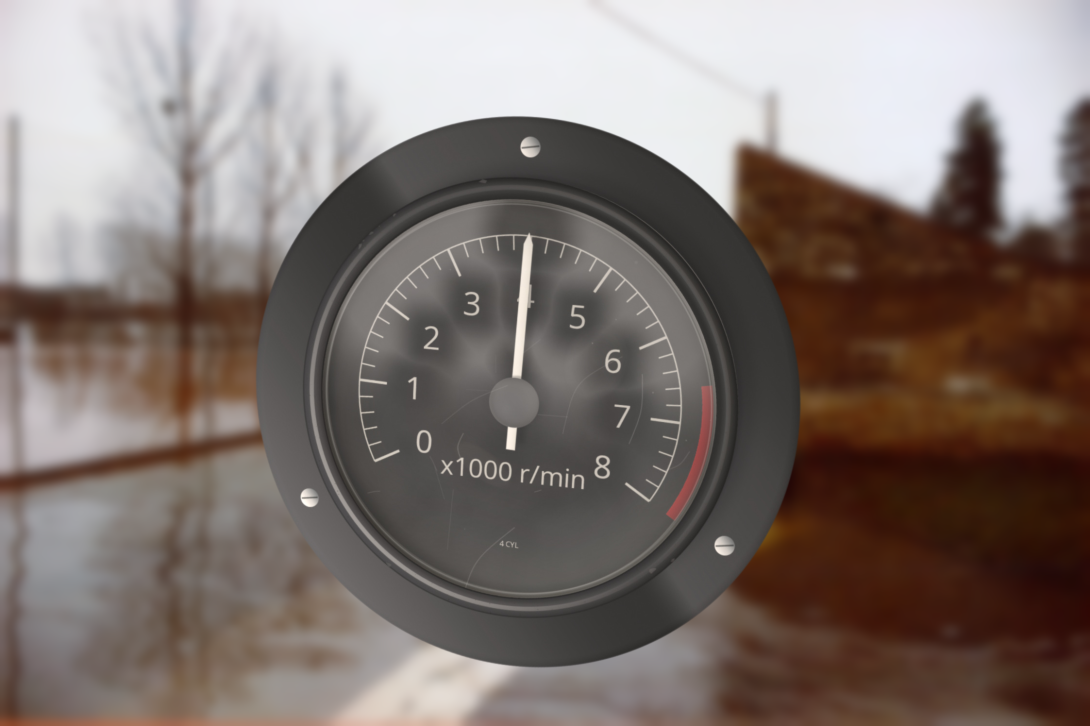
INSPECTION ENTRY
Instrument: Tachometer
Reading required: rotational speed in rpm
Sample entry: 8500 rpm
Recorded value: 4000 rpm
